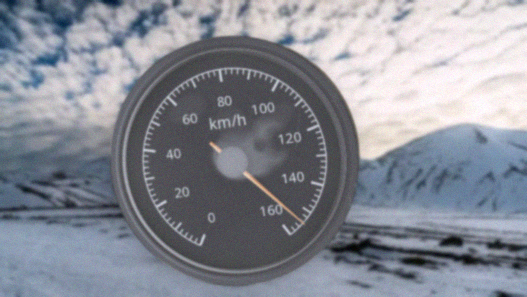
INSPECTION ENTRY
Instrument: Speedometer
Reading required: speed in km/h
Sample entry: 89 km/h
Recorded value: 154 km/h
